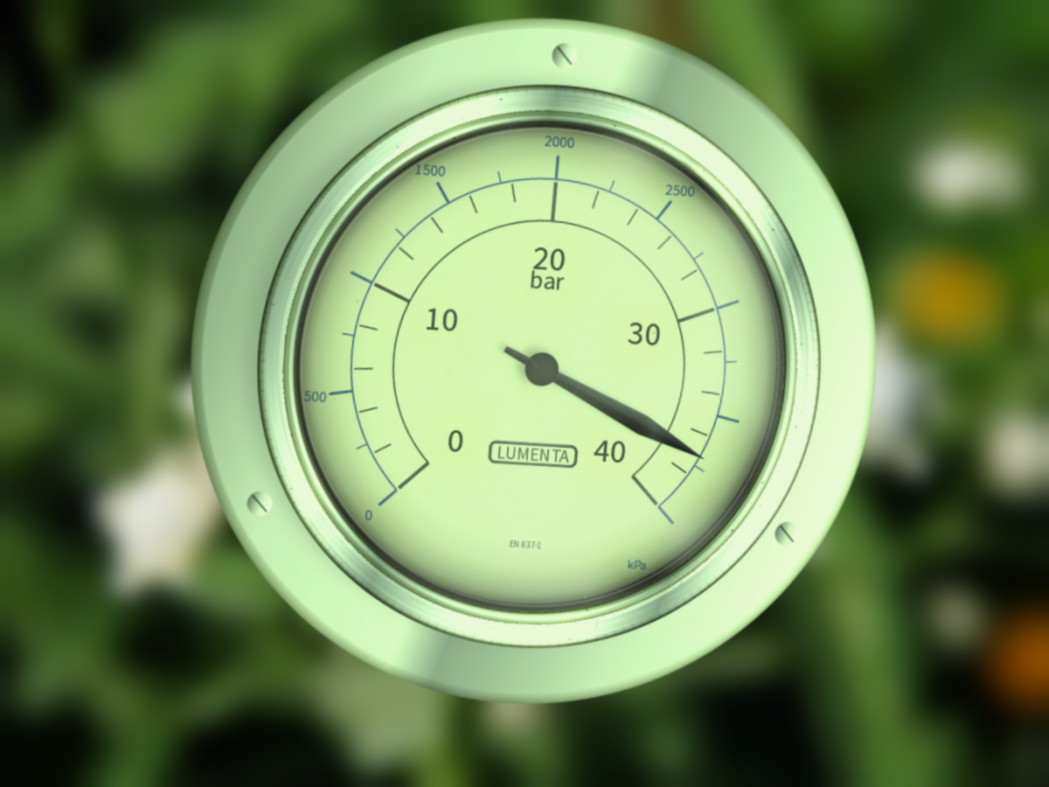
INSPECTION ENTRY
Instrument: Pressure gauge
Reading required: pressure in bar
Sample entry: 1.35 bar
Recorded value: 37 bar
